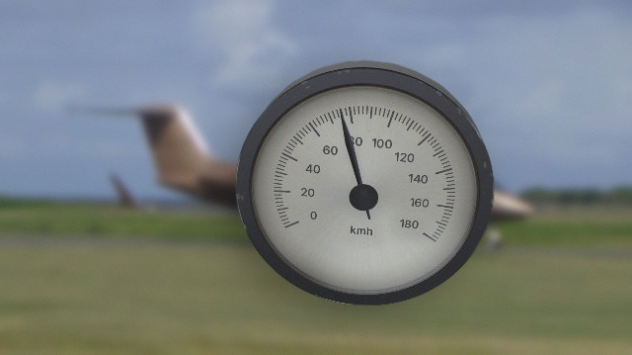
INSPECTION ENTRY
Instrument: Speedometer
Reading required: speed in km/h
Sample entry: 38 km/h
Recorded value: 76 km/h
